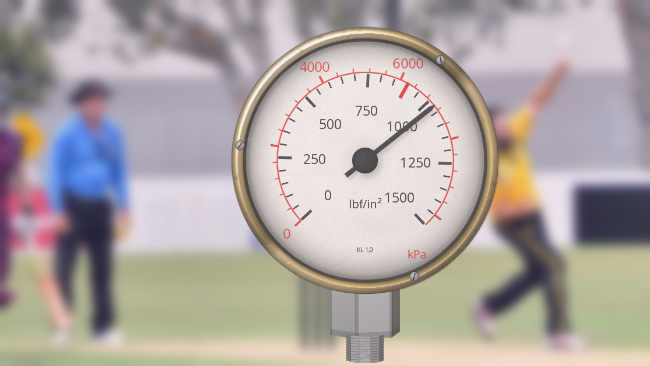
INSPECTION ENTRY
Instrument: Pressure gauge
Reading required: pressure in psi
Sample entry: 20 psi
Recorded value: 1025 psi
